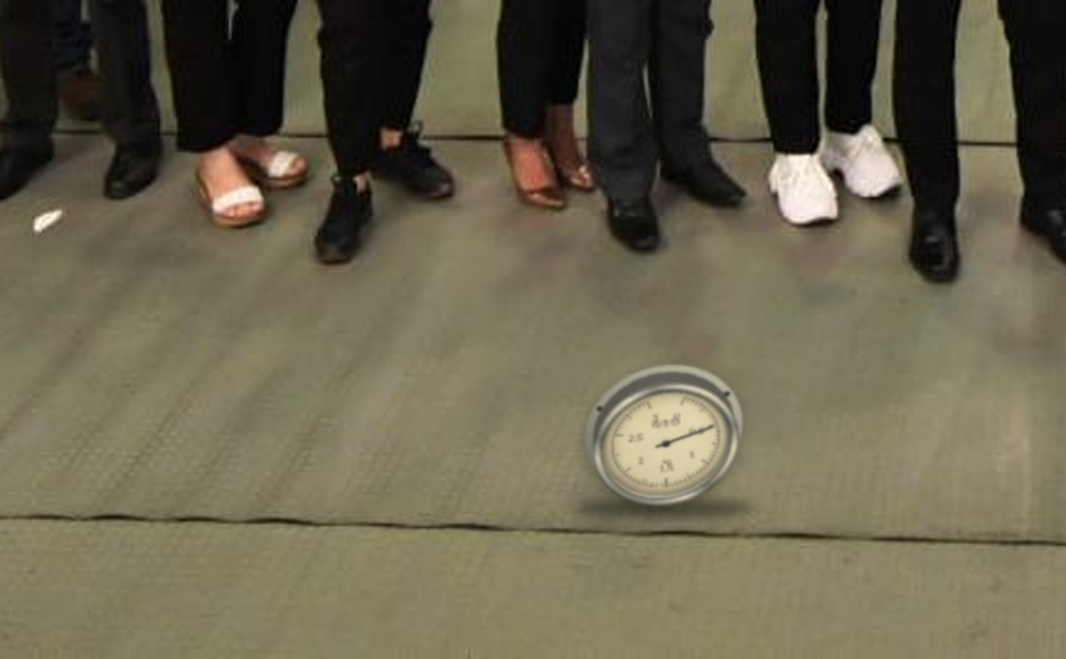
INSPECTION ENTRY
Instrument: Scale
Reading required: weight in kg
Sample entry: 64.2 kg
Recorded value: 0.5 kg
